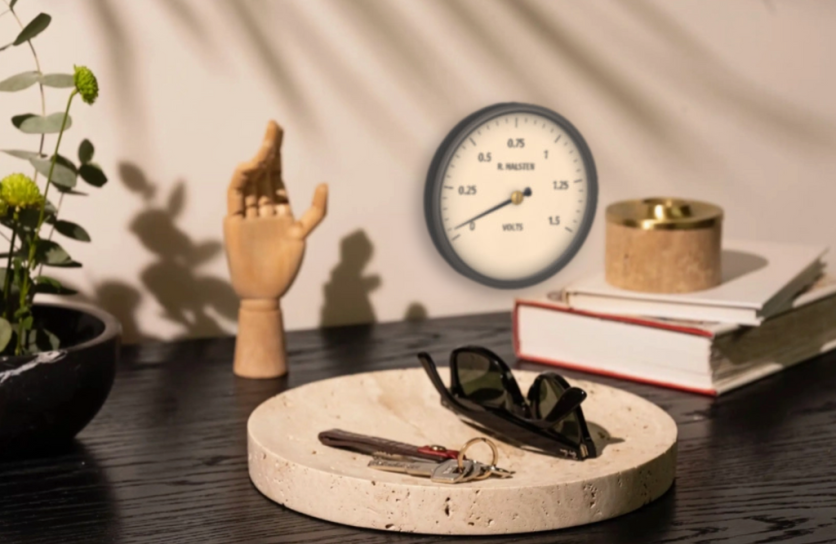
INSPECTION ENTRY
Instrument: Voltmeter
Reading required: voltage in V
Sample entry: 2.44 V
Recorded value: 0.05 V
